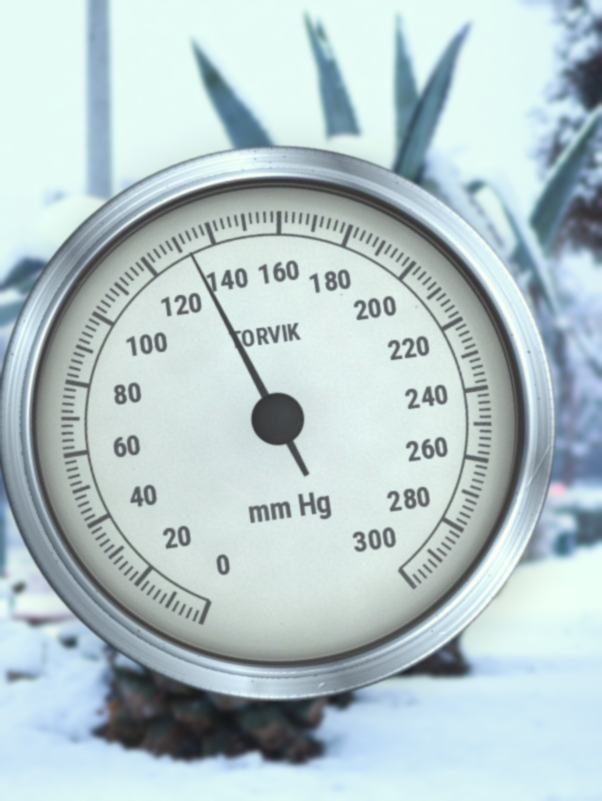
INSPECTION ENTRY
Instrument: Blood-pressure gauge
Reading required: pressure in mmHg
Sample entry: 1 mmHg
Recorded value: 132 mmHg
